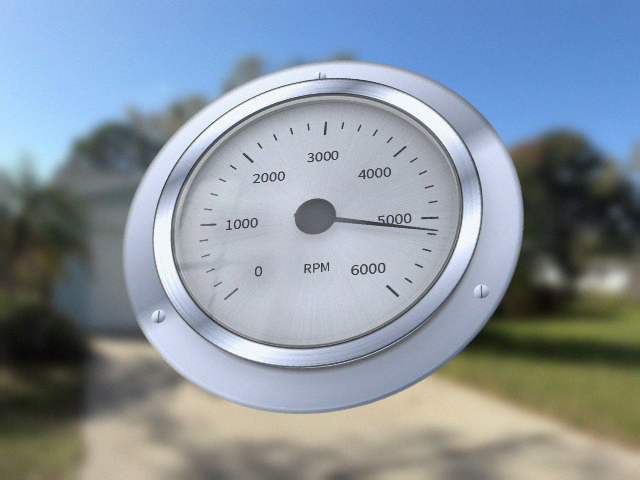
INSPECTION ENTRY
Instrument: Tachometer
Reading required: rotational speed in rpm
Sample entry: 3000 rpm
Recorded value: 5200 rpm
